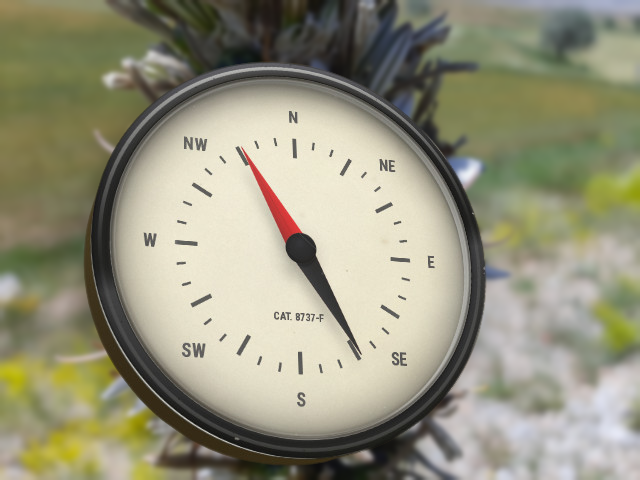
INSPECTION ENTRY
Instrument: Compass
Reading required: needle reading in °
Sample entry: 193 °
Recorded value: 330 °
